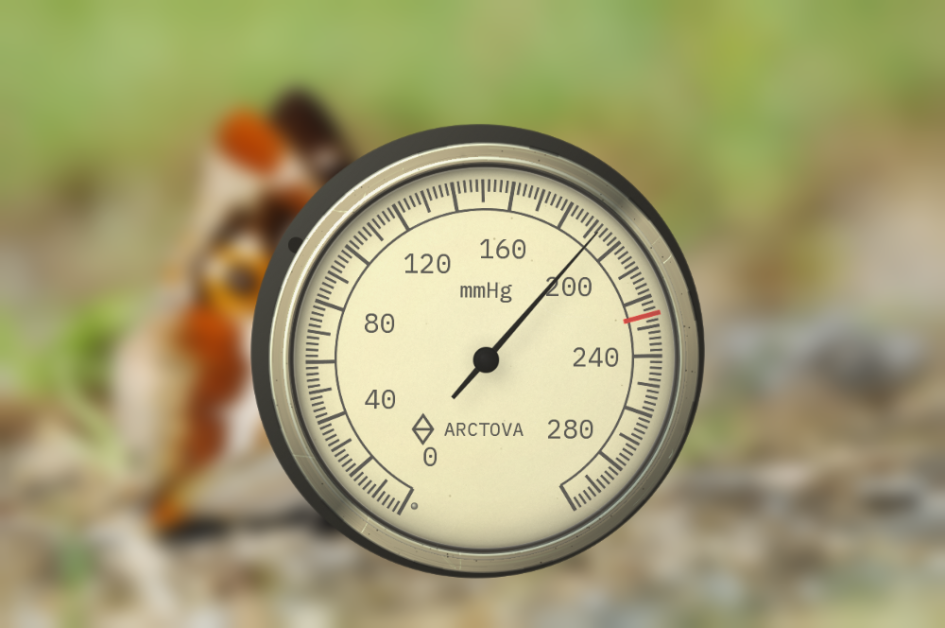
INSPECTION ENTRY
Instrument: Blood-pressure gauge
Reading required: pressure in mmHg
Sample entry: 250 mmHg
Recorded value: 192 mmHg
